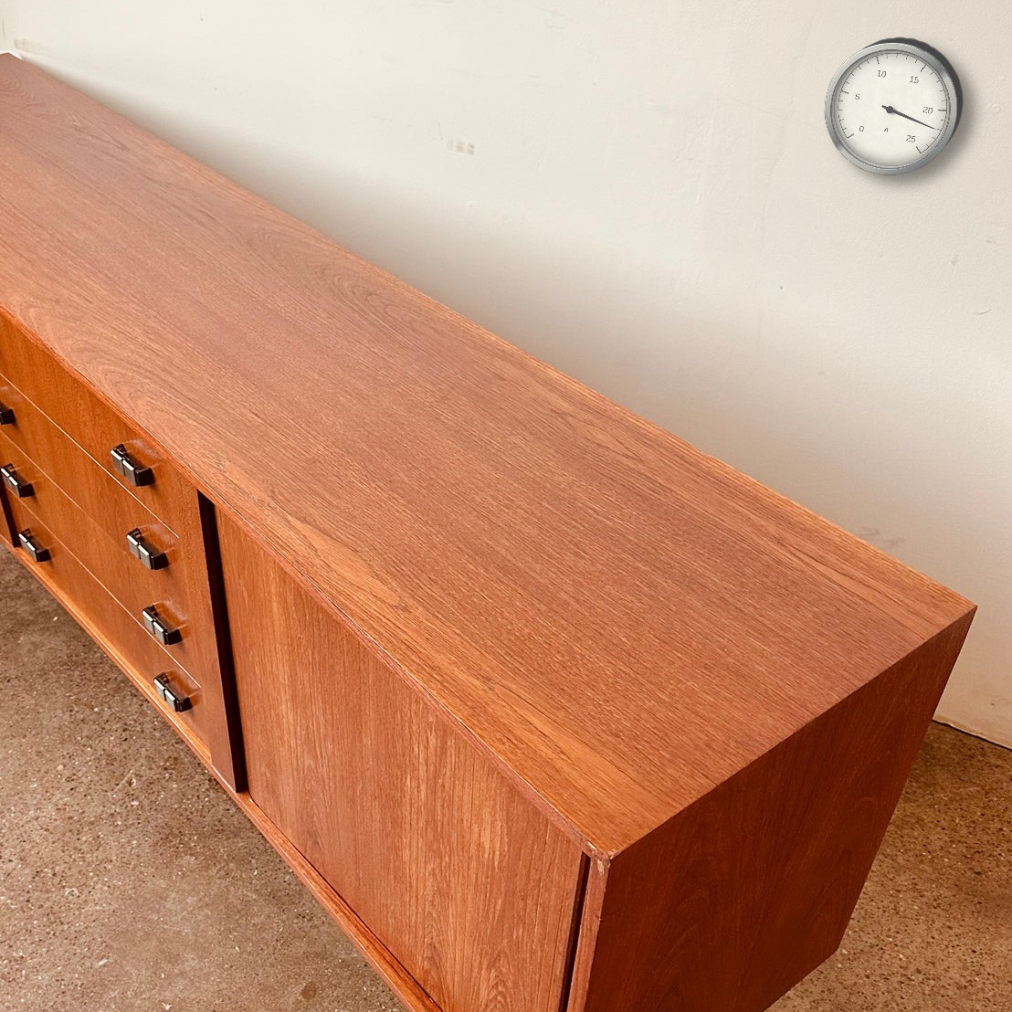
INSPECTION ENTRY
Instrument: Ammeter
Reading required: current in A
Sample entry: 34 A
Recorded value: 22 A
